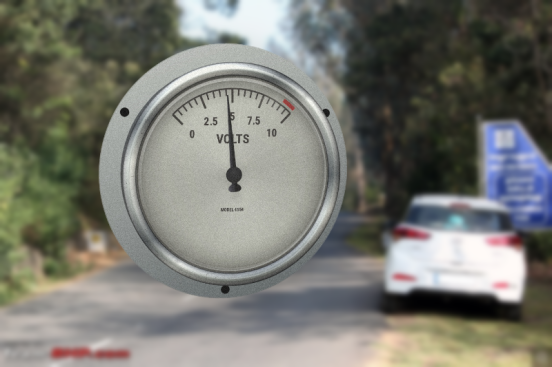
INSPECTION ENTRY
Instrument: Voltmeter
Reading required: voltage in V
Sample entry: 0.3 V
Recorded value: 4.5 V
